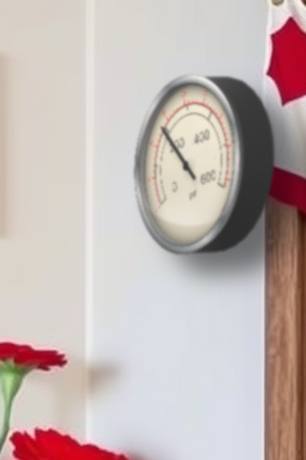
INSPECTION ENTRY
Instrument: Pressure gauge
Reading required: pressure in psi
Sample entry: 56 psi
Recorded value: 200 psi
